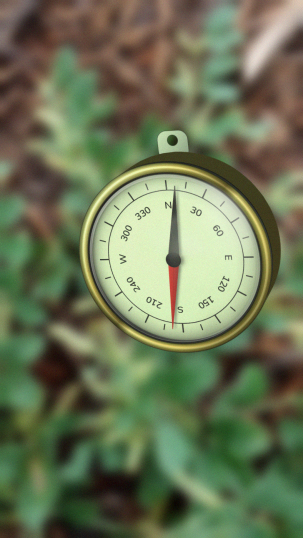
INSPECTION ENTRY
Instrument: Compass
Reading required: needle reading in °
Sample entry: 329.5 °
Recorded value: 187.5 °
